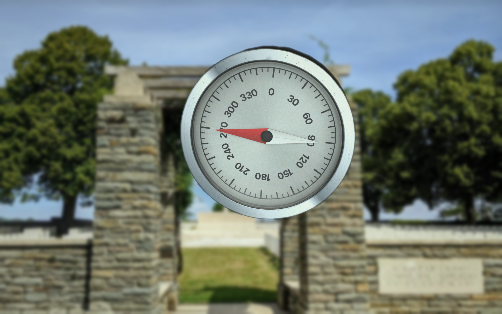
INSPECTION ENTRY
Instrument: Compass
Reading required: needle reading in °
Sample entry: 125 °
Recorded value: 270 °
